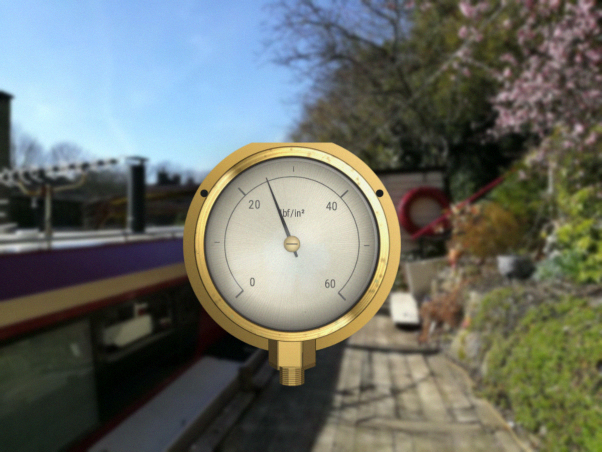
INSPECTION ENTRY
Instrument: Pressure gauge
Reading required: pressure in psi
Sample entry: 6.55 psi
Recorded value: 25 psi
